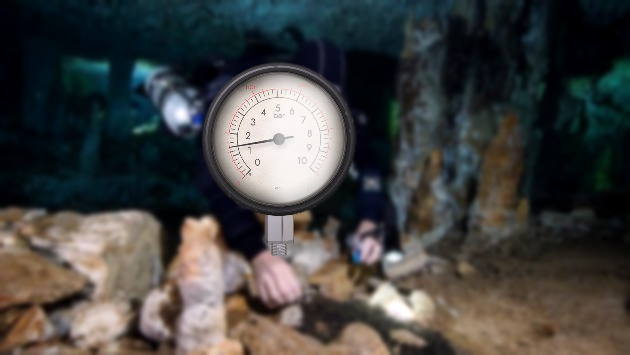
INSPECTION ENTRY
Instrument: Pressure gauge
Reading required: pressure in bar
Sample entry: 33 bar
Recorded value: 1.4 bar
